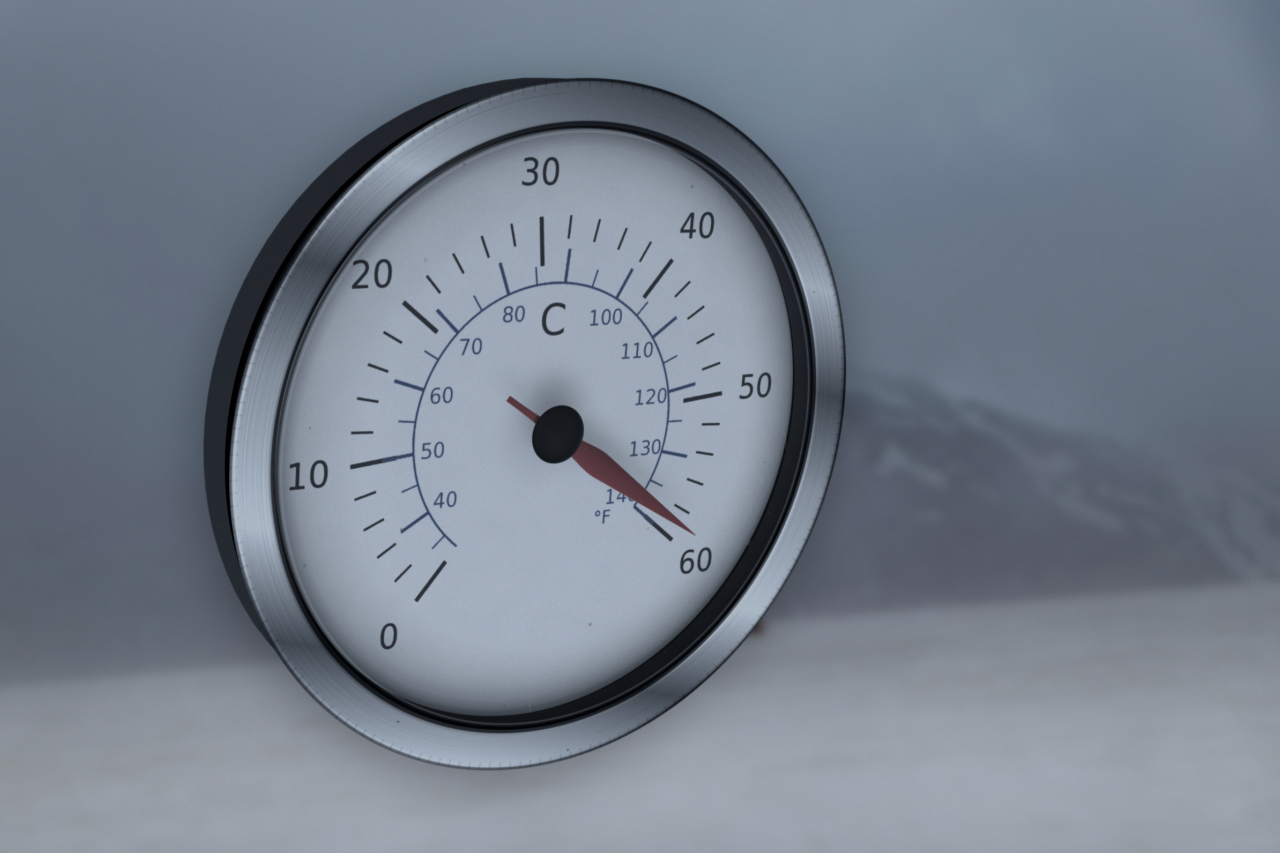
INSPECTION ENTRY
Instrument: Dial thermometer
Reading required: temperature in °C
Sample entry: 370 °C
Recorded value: 59 °C
